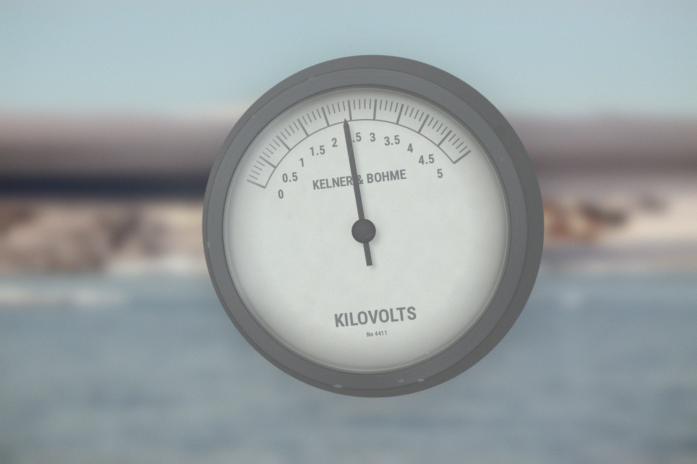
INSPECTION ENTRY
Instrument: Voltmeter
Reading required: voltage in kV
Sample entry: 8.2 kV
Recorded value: 2.4 kV
